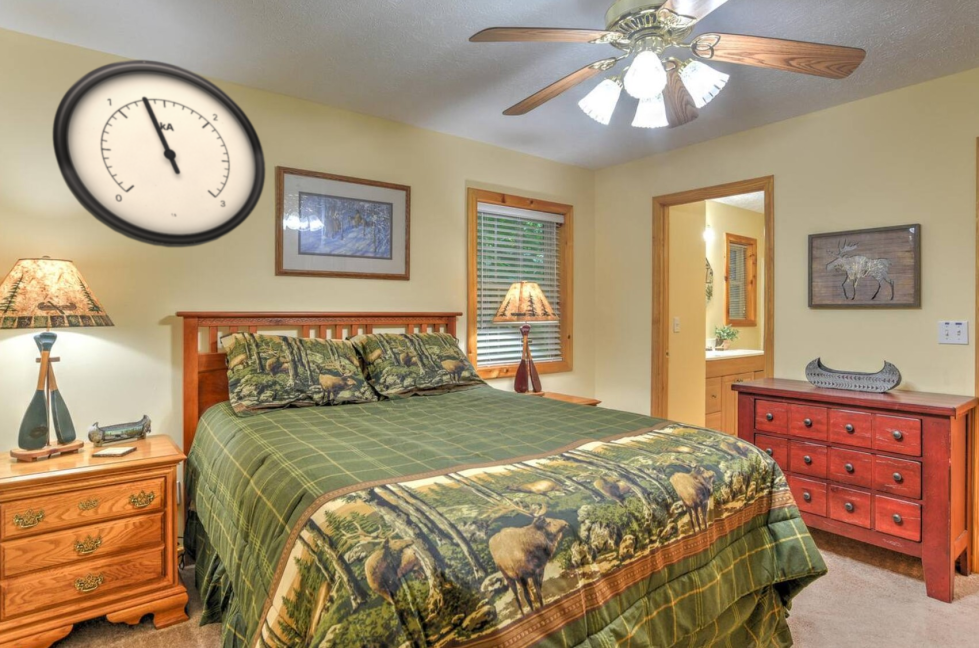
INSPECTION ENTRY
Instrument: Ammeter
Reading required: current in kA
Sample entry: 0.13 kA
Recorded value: 1.3 kA
